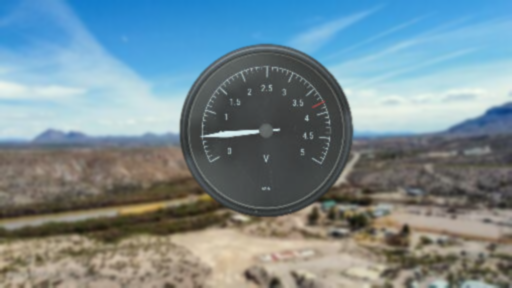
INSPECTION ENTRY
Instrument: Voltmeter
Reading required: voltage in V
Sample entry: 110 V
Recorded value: 0.5 V
